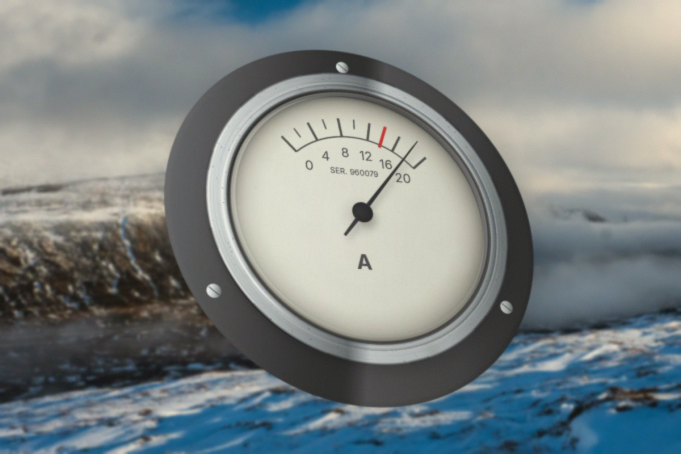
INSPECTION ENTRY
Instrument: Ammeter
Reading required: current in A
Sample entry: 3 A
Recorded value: 18 A
